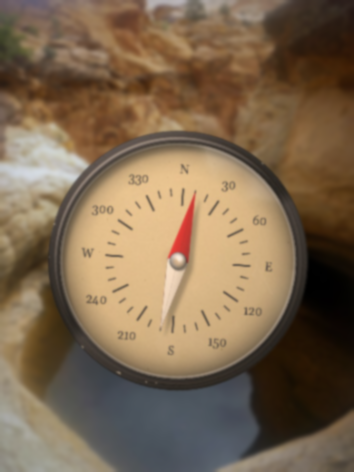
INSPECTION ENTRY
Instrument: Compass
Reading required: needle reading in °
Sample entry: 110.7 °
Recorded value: 10 °
